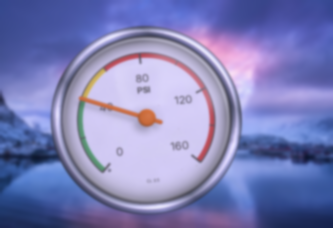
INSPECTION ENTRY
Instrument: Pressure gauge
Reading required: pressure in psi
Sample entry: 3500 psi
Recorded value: 40 psi
